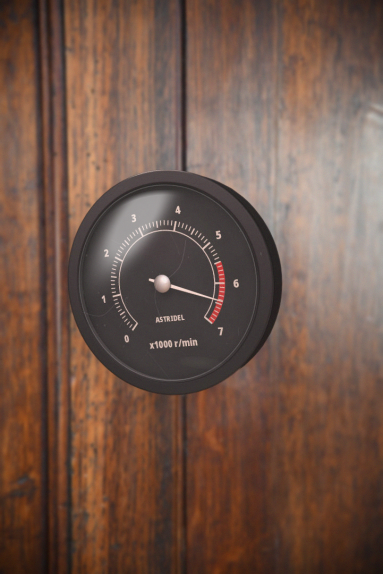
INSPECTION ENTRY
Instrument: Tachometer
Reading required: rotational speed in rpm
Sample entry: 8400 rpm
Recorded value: 6400 rpm
